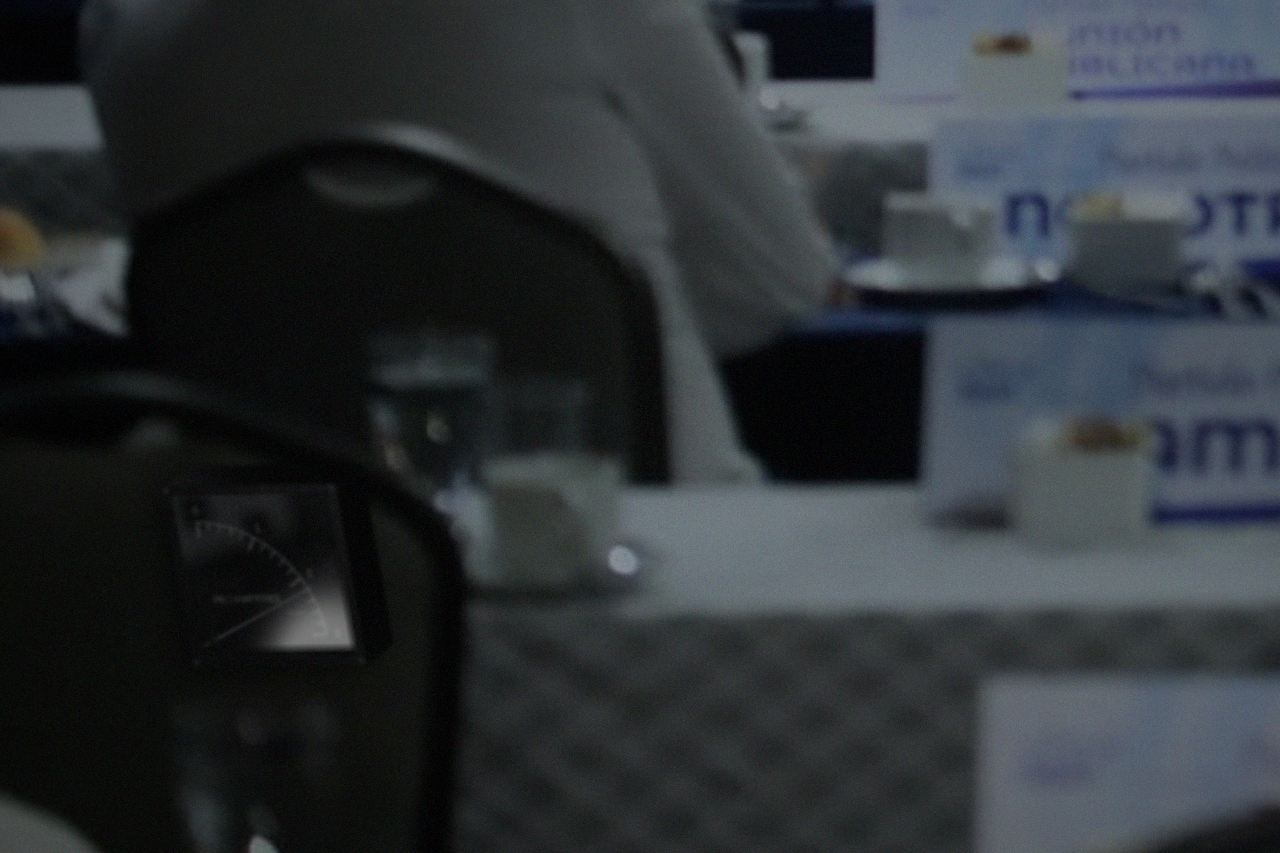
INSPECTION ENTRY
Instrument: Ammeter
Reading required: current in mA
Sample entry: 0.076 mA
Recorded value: 2.2 mA
